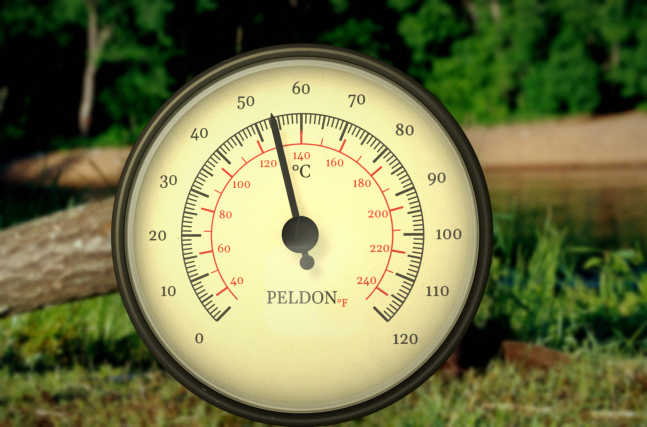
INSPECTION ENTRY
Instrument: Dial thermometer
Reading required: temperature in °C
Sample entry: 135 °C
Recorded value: 54 °C
